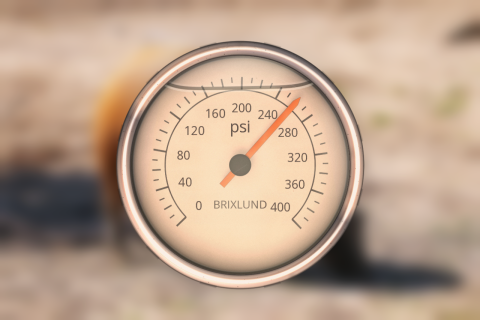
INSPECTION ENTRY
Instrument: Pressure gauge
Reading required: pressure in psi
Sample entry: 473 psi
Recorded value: 260 psi
